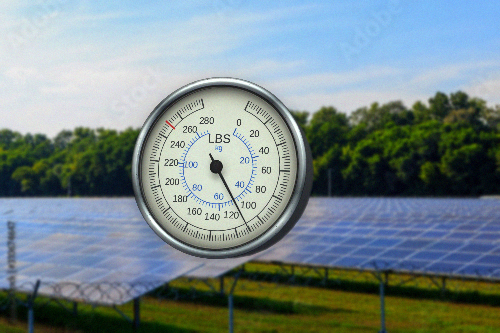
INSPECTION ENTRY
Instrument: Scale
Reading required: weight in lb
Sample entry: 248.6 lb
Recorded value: 110 lb
